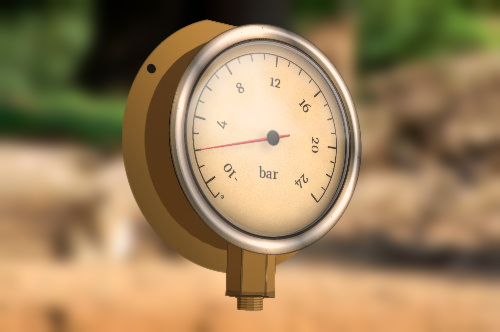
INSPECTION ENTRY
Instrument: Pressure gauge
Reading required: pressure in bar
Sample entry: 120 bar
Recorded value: 2 bar
